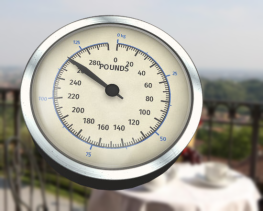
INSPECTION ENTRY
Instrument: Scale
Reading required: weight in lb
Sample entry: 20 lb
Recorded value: 260 lb
